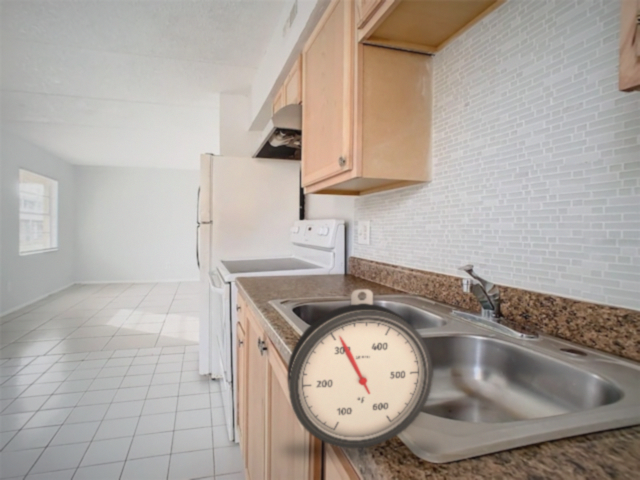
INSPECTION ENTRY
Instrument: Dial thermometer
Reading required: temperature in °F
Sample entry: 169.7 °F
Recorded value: 310 °F
